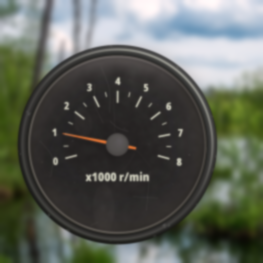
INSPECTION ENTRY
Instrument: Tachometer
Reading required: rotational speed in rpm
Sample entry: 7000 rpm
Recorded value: 1000 rpm
